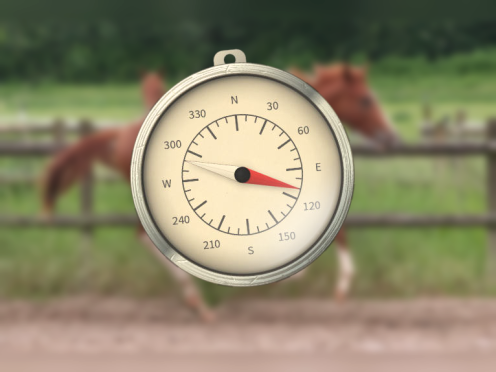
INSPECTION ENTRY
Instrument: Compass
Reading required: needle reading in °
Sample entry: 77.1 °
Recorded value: 110 °
